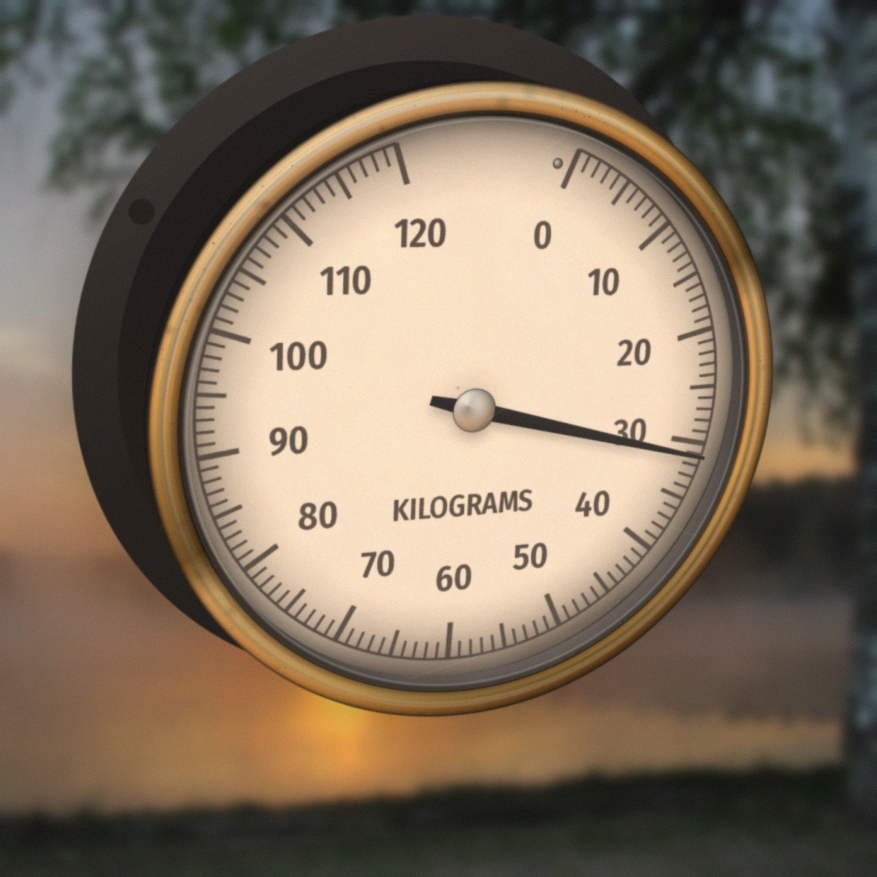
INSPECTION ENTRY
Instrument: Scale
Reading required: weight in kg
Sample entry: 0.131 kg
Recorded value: 31 kg
